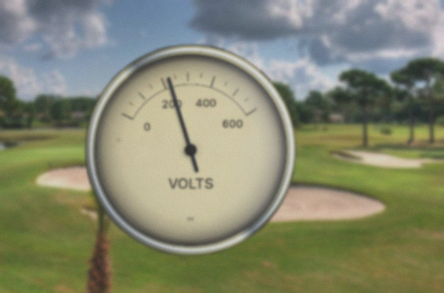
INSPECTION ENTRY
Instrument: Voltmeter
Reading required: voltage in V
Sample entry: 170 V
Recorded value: 225 V
